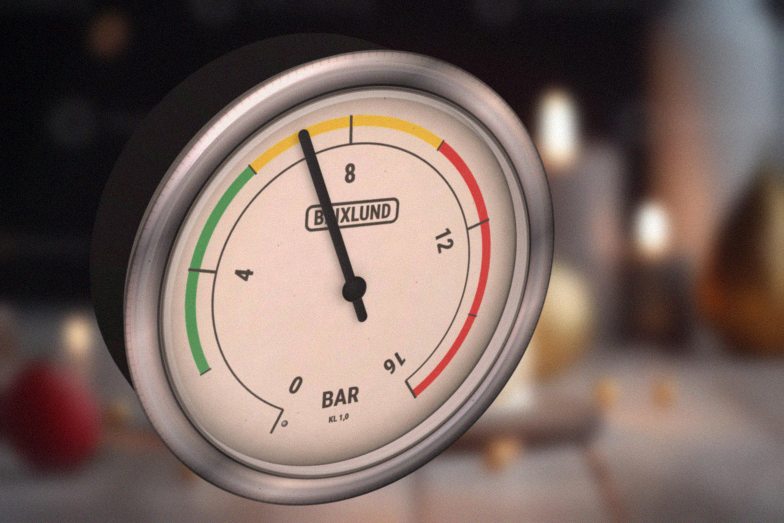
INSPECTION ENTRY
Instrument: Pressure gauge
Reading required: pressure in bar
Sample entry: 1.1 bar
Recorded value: 7 bar
